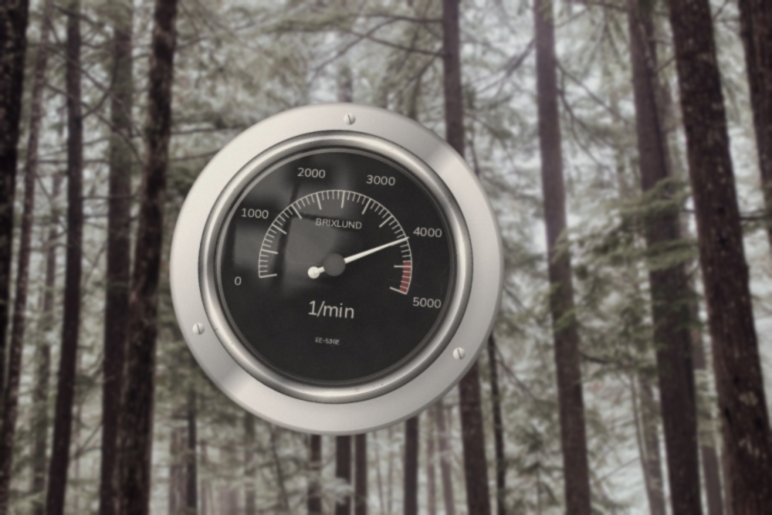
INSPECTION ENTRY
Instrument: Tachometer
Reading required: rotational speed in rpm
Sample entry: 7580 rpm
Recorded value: 4000 rpm
